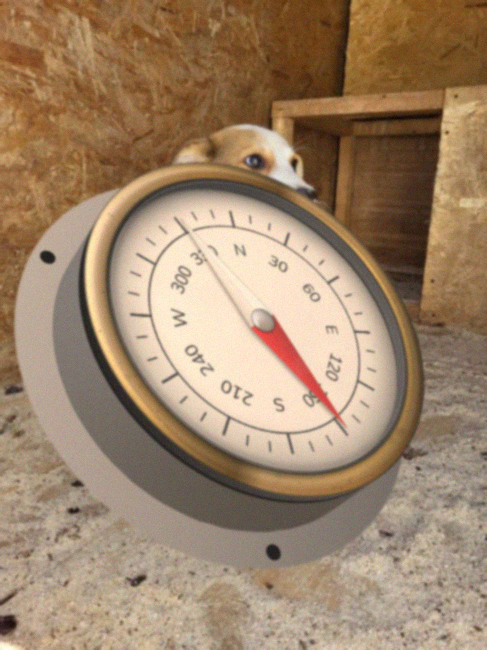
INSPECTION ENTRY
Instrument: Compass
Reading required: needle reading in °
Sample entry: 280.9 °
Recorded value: 150 °
